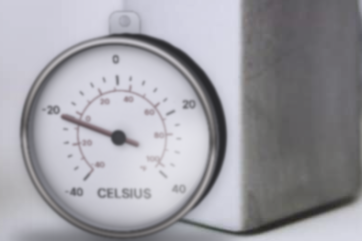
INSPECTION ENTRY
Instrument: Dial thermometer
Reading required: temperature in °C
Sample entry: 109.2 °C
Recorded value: -20 °C
